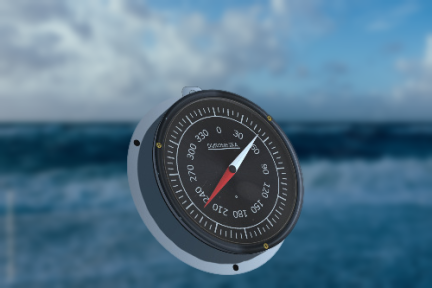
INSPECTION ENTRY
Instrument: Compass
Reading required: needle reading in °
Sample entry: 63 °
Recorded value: 230 °
